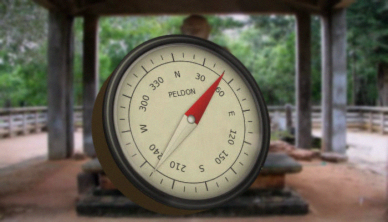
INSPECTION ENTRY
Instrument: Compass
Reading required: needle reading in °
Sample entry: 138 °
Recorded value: 50 °
